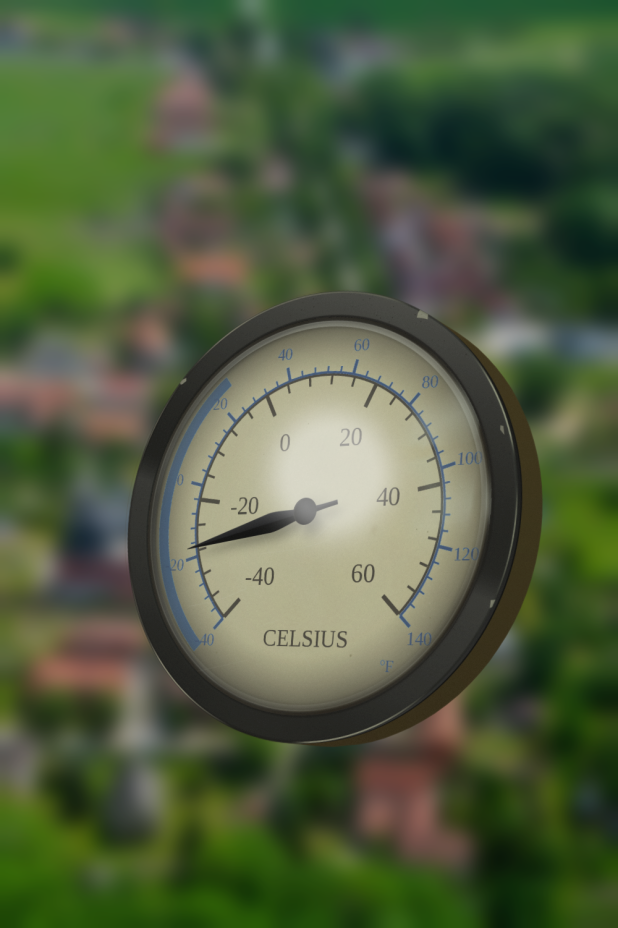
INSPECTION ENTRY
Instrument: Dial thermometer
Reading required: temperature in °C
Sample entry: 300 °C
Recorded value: -28 °C
